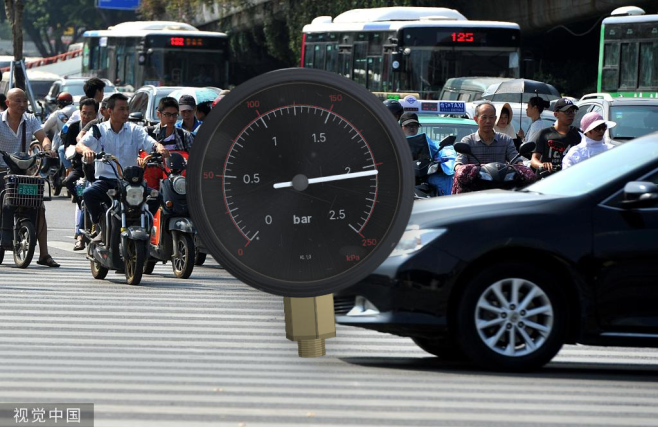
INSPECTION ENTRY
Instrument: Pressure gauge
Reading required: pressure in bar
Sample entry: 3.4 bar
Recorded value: 2.05 bar
